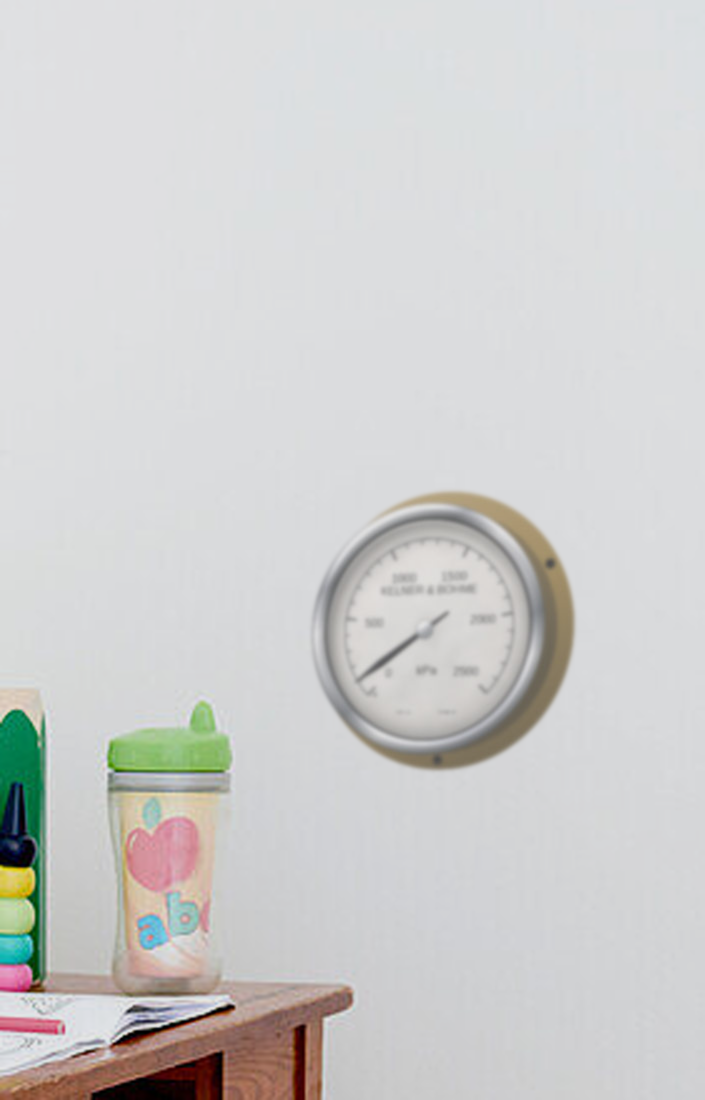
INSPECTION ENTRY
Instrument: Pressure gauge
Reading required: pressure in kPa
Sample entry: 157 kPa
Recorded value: 100 kPa
